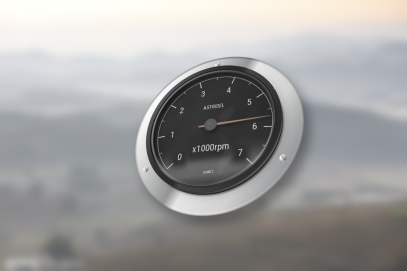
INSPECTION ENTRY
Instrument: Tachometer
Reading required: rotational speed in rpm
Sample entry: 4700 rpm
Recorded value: 5750 rpm
